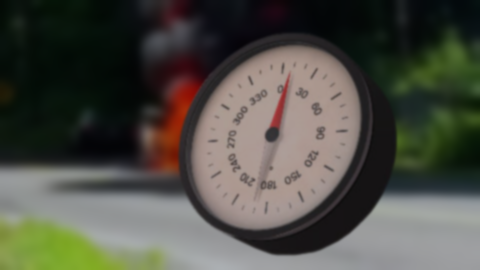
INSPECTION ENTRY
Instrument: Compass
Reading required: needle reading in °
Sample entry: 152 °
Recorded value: 10 °
